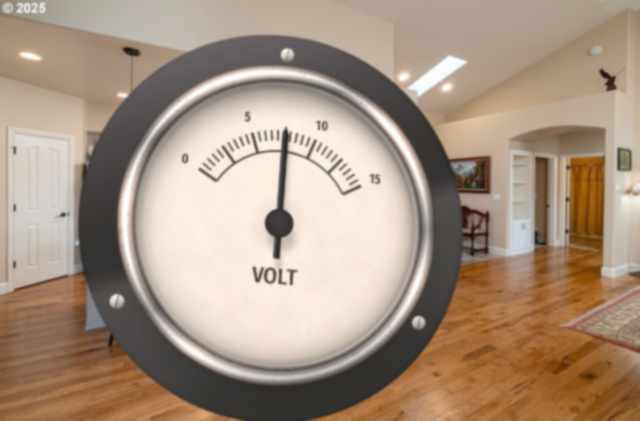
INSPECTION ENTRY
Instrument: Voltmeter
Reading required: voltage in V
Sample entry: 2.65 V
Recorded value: 7.5 V
